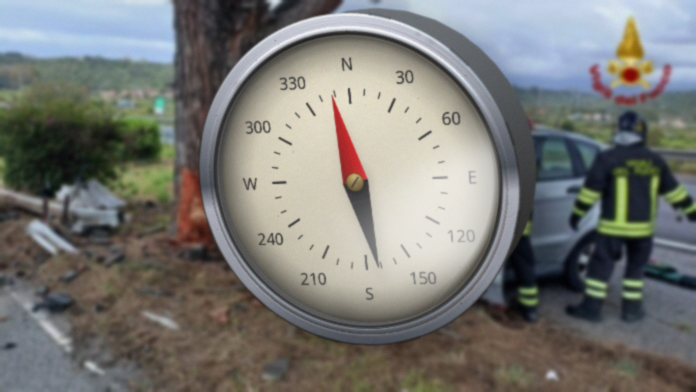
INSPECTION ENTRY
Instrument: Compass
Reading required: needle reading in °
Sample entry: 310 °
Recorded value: 350 °
